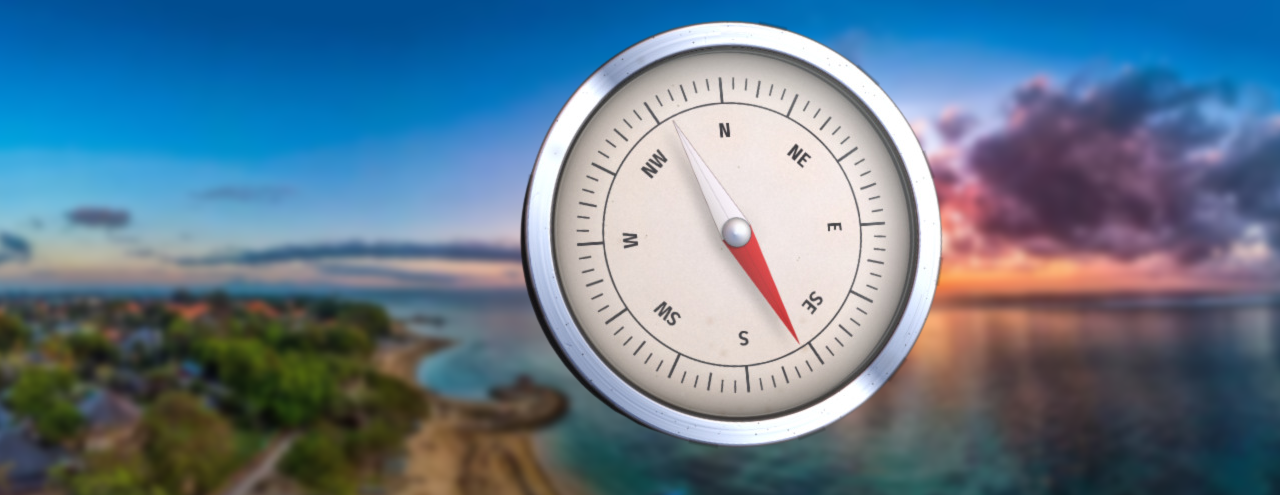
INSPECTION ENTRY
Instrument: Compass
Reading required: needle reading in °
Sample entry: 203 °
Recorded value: 155 °
